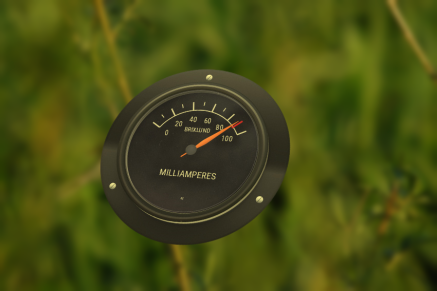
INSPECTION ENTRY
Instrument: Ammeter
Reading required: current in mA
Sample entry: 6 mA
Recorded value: 90 mA
